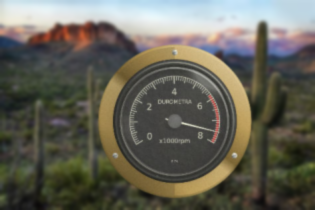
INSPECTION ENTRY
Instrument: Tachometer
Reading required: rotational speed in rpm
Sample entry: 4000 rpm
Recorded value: 7500 rpm
